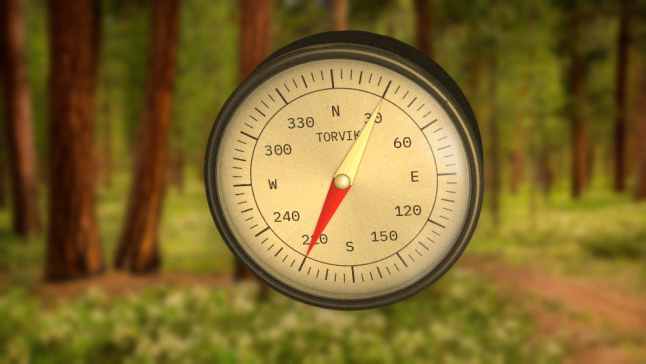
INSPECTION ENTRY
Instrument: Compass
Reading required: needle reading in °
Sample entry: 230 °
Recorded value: 210 °
